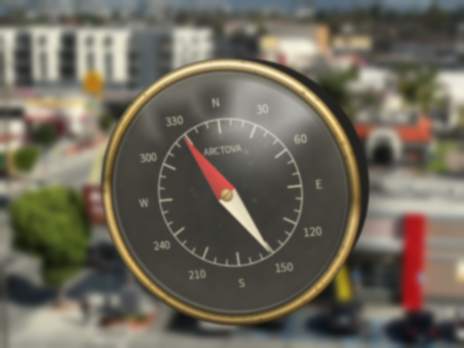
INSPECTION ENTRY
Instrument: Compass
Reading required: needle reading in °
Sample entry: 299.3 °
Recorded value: 330 °
